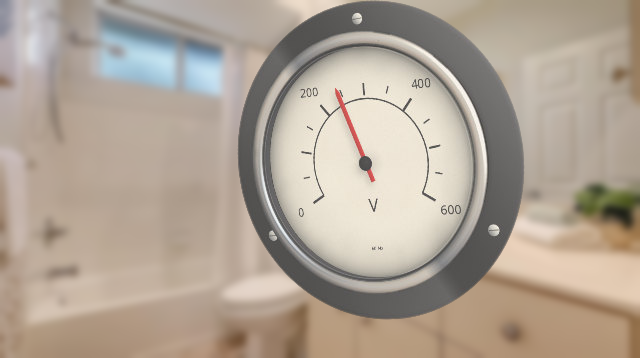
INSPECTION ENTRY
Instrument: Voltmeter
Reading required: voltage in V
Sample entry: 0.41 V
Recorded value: 250 V
